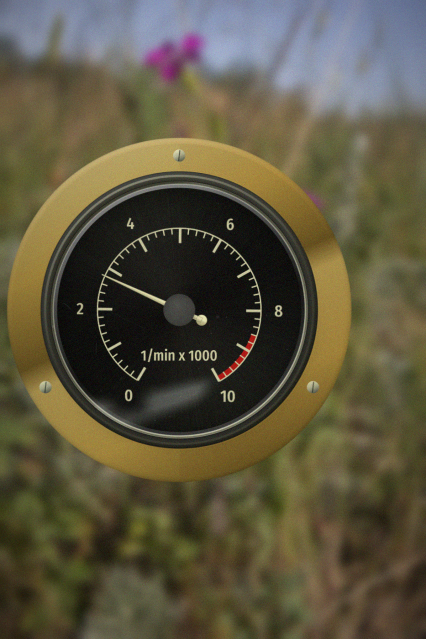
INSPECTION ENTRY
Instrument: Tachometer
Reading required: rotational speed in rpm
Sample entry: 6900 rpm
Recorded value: 2800 rpm
